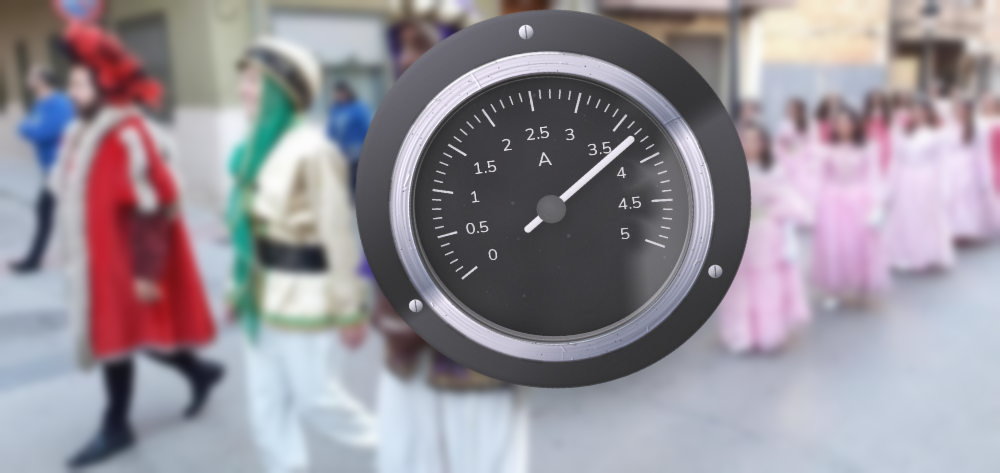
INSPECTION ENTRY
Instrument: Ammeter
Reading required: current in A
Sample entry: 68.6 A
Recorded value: 3.7 A
